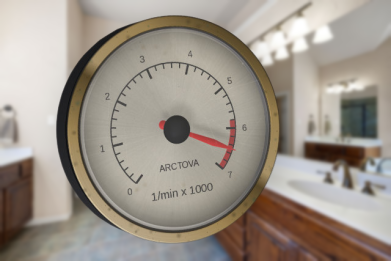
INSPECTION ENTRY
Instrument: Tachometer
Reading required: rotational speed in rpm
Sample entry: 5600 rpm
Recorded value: 6500 rpm
